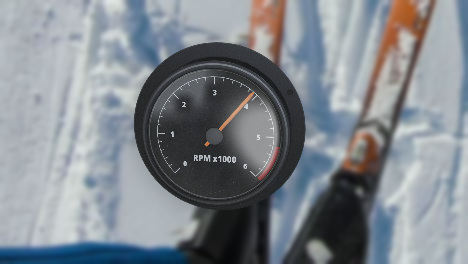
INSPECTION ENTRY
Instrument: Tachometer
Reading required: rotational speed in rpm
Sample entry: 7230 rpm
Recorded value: 3900 rpm
